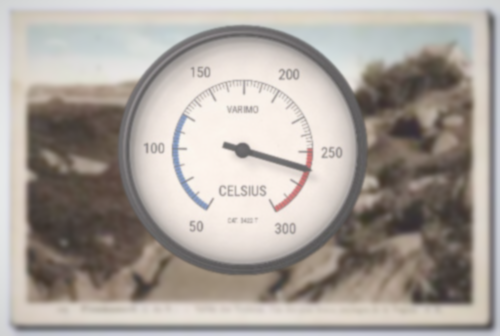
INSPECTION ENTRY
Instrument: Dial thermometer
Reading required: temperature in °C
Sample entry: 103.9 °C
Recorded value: 262.5 °C
